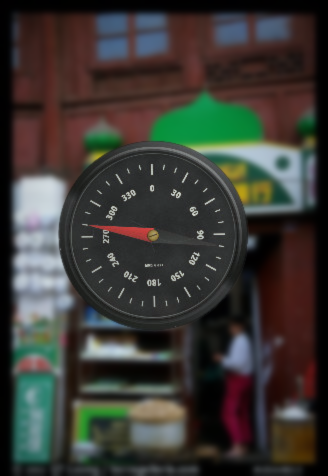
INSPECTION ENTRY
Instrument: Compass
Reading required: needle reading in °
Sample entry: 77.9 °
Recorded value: 280 °
